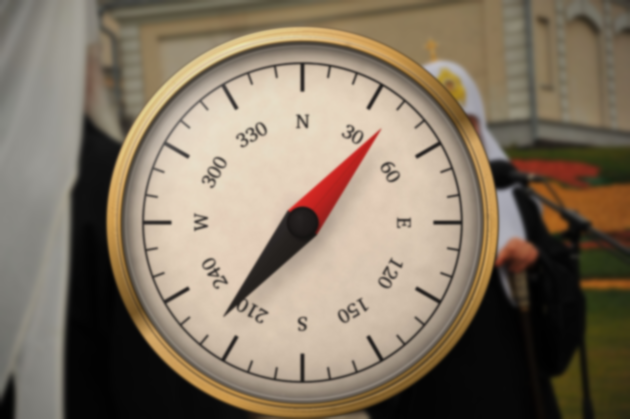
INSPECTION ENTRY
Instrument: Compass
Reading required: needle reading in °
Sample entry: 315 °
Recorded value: 40 °
